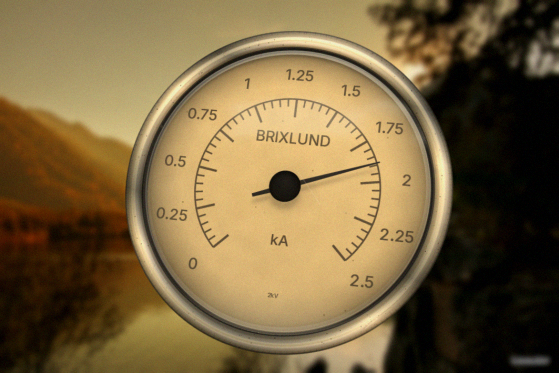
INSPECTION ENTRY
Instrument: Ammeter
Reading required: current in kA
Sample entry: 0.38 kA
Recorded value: 1.9 kA
